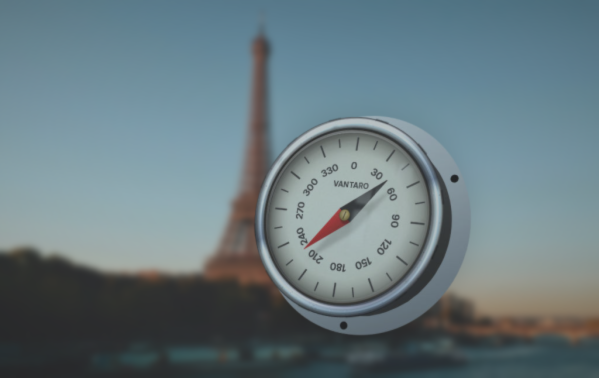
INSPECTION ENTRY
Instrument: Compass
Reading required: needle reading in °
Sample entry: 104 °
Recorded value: 225 °
